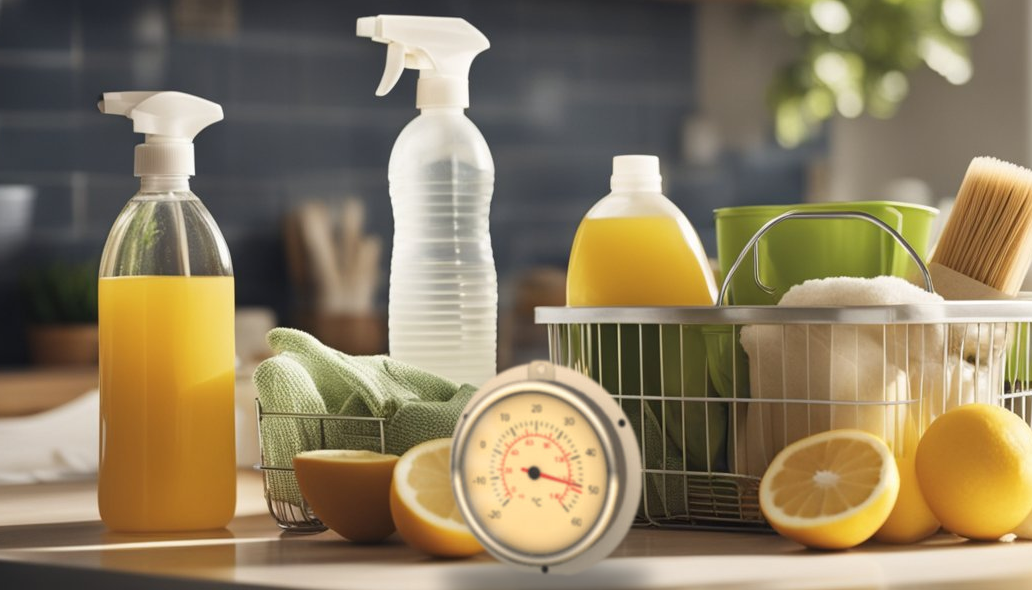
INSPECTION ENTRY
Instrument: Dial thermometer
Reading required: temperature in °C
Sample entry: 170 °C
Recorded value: 50 °C
